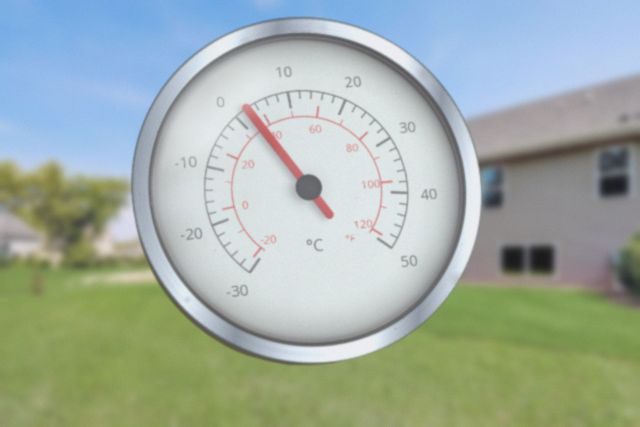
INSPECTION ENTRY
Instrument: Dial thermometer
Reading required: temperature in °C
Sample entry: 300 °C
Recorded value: 2 °C
